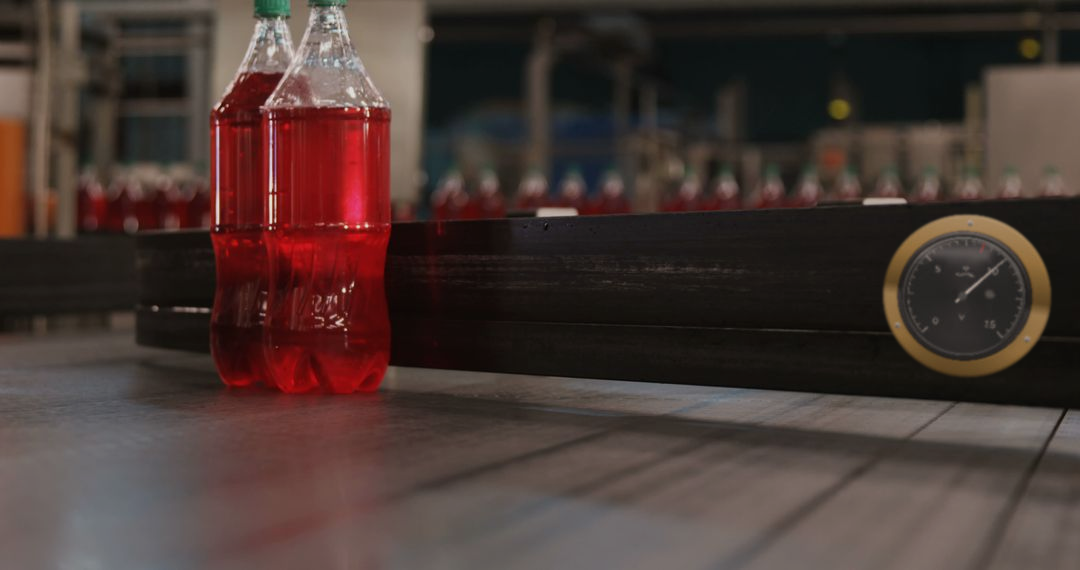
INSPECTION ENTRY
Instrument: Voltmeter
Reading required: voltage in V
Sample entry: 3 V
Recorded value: 10 V
